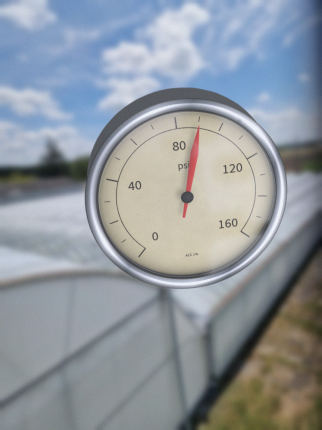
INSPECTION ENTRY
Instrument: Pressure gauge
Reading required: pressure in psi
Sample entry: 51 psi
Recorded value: 90 psi
